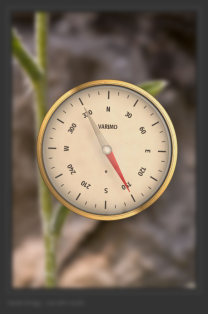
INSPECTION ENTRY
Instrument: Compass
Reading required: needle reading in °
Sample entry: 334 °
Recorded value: 150 °
